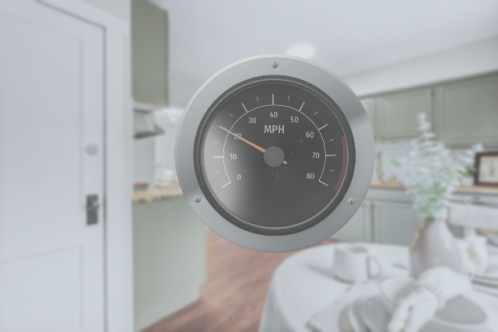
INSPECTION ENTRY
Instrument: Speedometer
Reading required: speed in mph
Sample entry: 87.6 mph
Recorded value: 20 mph
